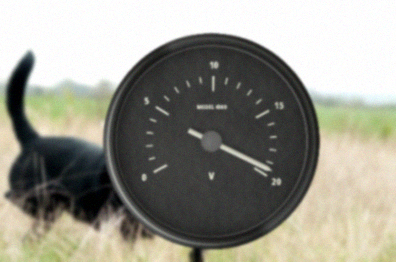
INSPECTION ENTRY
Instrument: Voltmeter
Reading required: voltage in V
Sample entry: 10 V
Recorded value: 19.5 V
